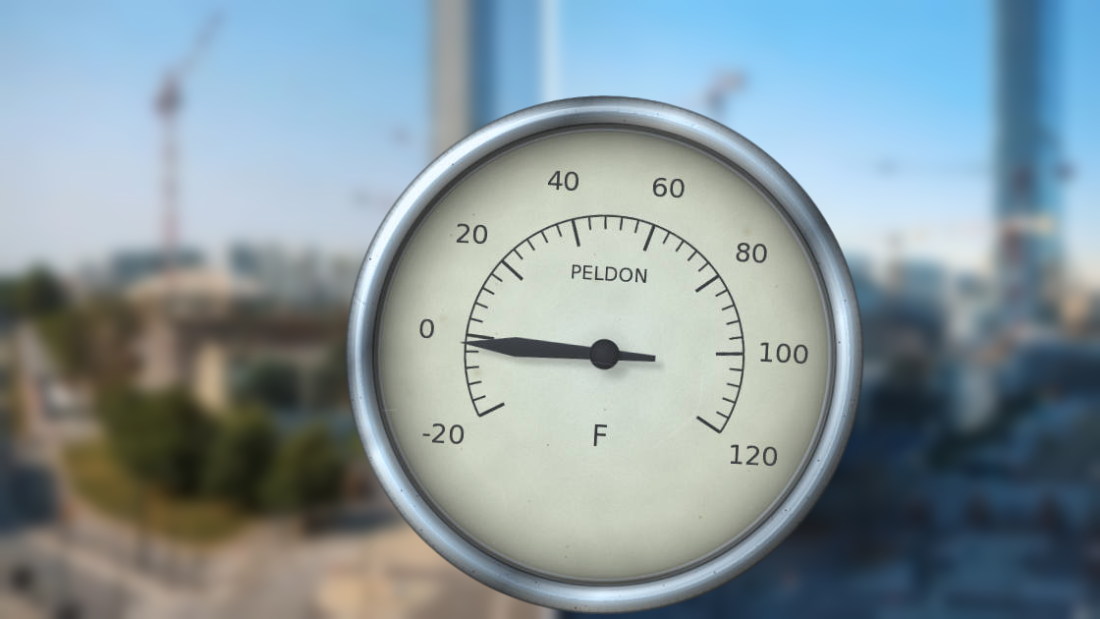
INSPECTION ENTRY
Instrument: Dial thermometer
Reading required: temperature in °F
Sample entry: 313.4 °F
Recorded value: -2 °F
